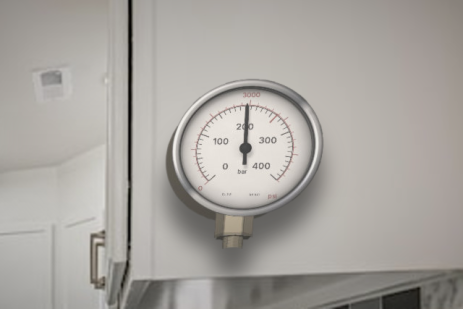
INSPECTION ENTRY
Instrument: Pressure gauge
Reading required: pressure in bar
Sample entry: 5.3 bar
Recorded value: 200 bar
